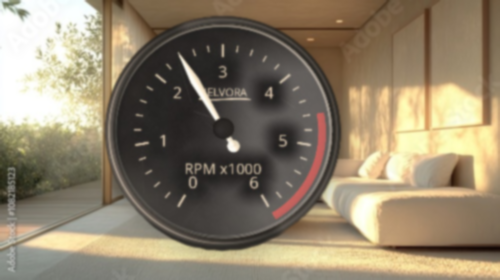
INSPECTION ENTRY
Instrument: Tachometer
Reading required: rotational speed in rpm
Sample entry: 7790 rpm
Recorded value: 2400 rpm
